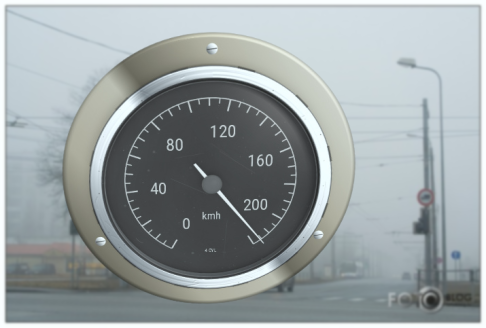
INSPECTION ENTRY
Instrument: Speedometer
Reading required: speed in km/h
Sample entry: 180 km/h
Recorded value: 215 km/h
